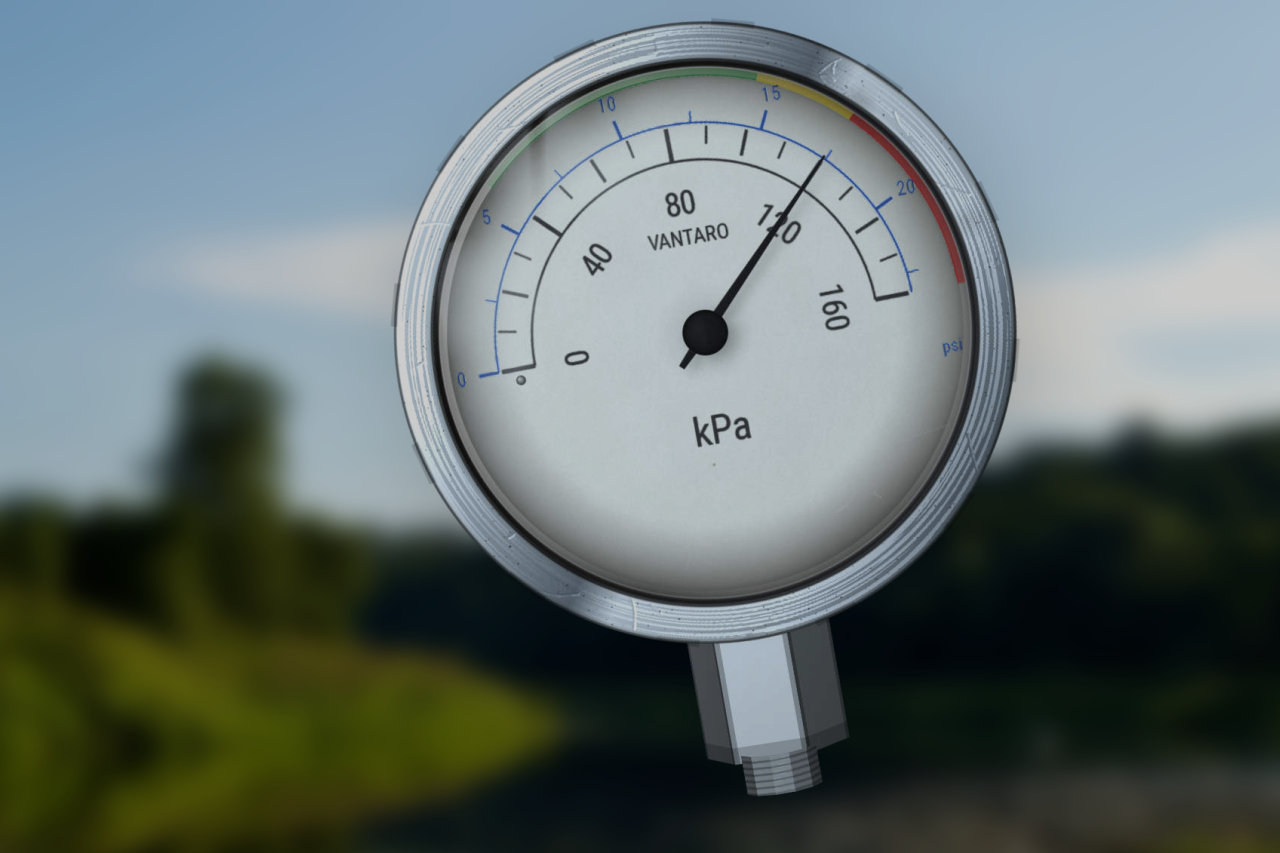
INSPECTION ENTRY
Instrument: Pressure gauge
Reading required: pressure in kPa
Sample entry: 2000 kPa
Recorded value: 120 kPa
